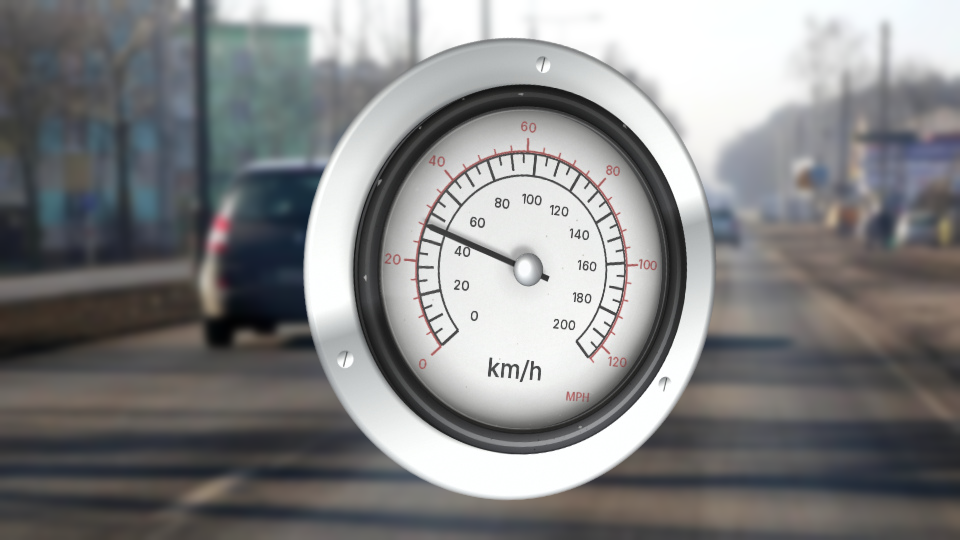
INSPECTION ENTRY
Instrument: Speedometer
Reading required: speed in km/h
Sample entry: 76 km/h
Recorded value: 45 km/h
